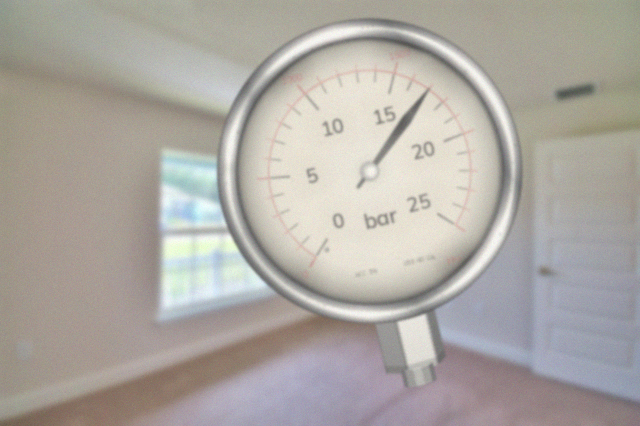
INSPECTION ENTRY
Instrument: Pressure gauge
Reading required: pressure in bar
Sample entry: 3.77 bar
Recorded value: 17 bar
